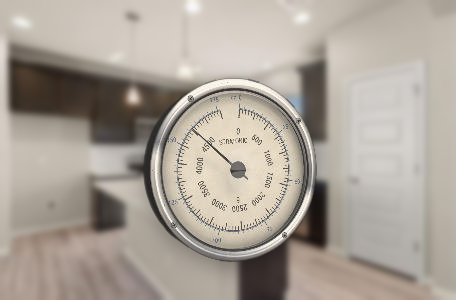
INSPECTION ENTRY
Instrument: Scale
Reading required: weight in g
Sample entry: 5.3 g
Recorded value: 4500 g
